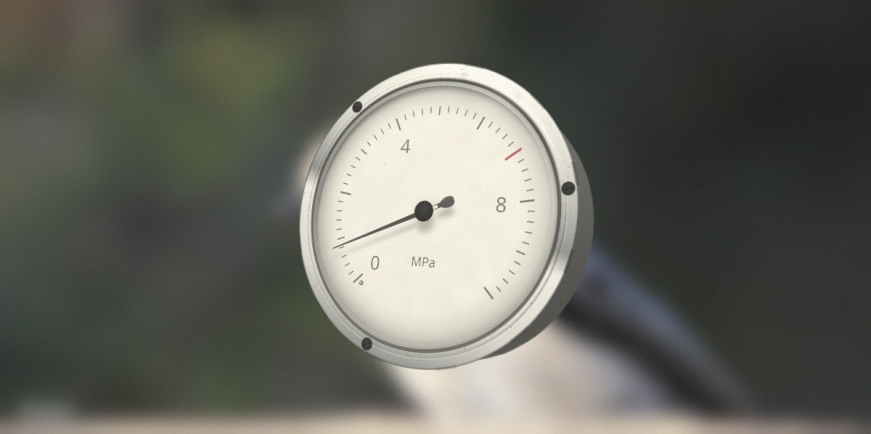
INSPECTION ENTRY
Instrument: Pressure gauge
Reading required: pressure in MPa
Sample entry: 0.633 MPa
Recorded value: 0.8 MPa
